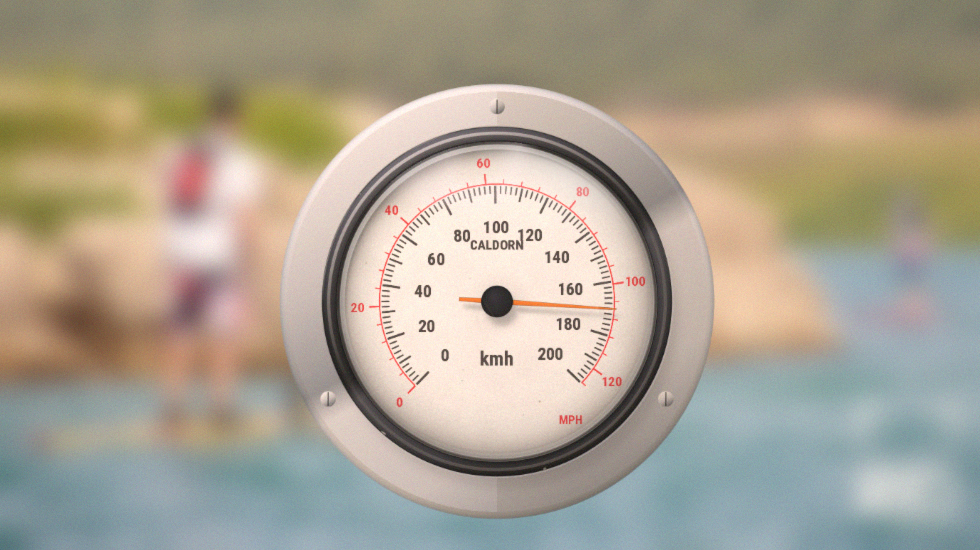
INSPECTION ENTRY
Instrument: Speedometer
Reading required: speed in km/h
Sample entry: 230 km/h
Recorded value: 170 km/h
